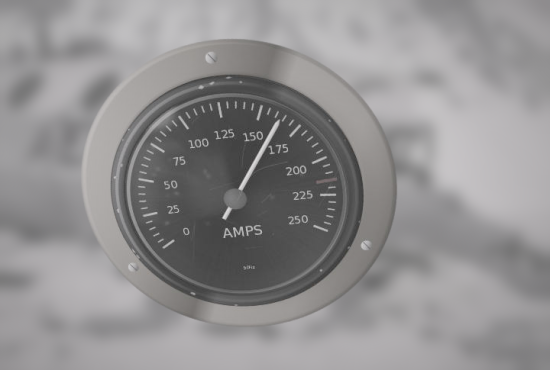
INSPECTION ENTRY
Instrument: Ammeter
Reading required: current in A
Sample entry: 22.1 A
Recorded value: 162.5 A
